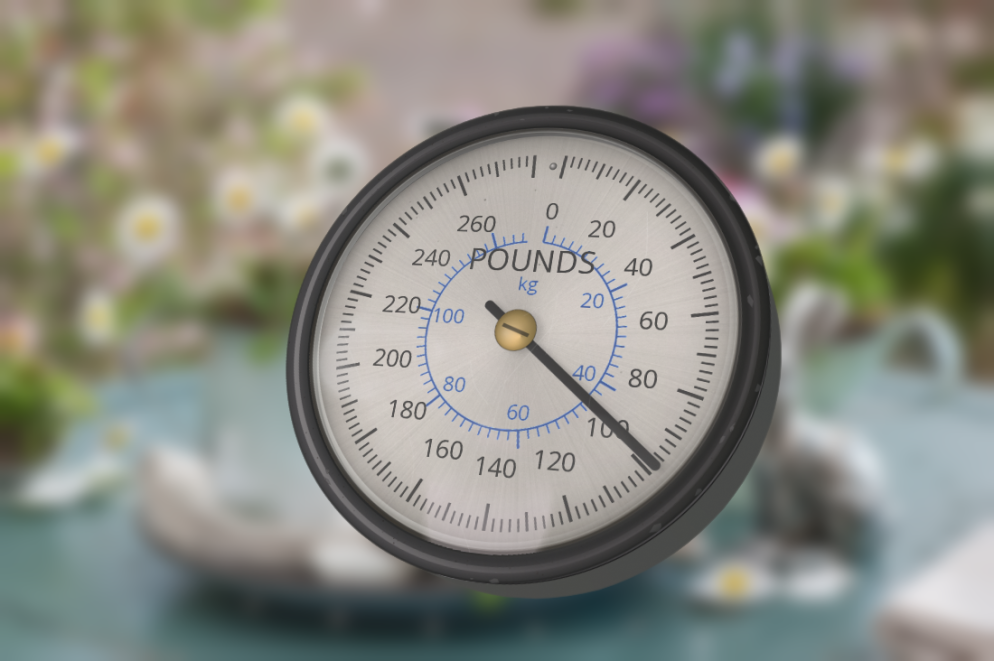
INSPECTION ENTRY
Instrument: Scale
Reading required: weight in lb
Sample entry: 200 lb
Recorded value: 98 lb
